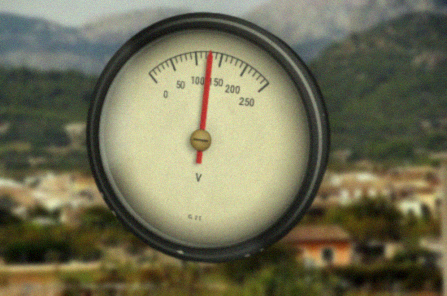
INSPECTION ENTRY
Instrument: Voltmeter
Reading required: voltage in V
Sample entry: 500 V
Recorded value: 130 V
